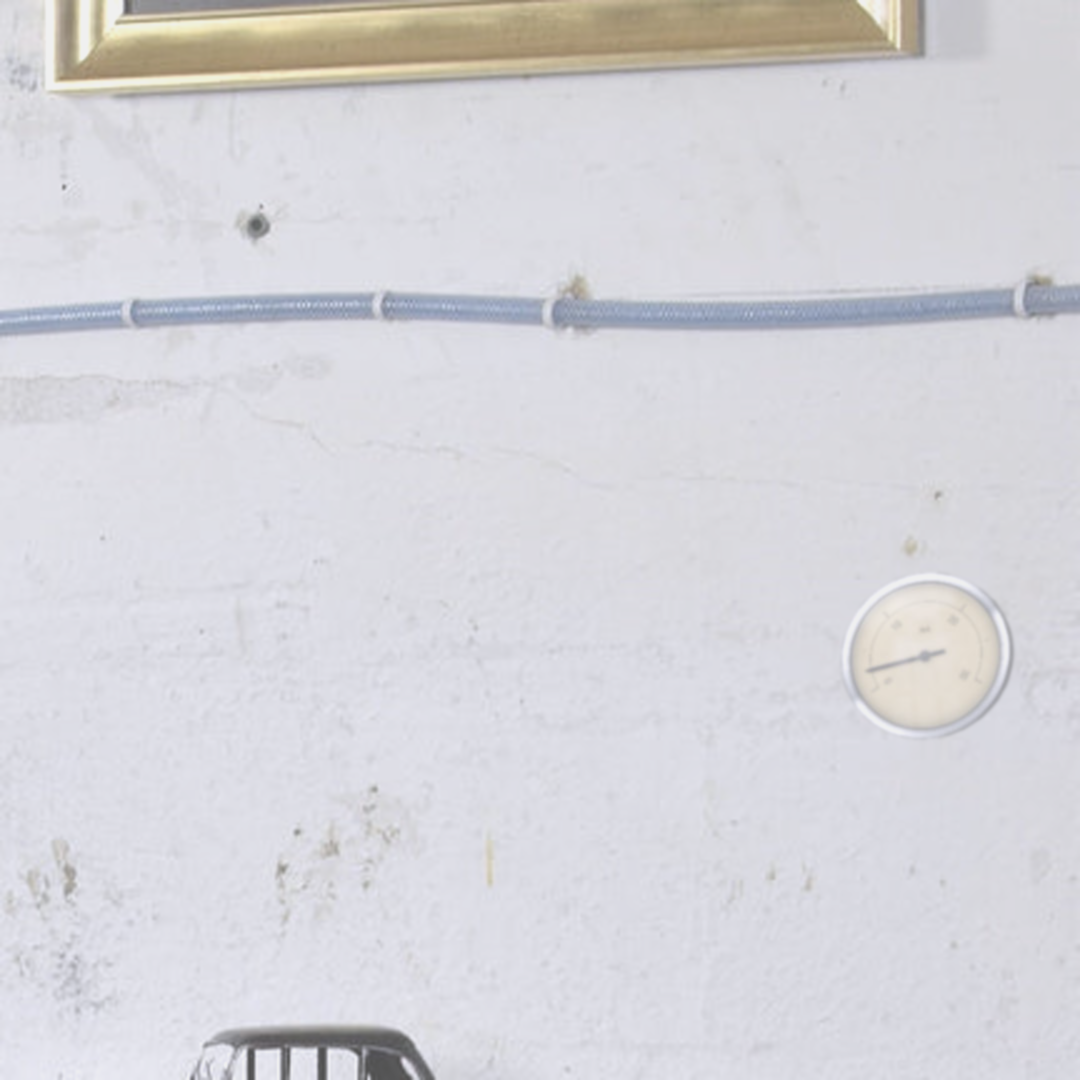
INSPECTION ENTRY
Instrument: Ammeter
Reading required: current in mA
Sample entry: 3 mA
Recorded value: 2.5 mA
